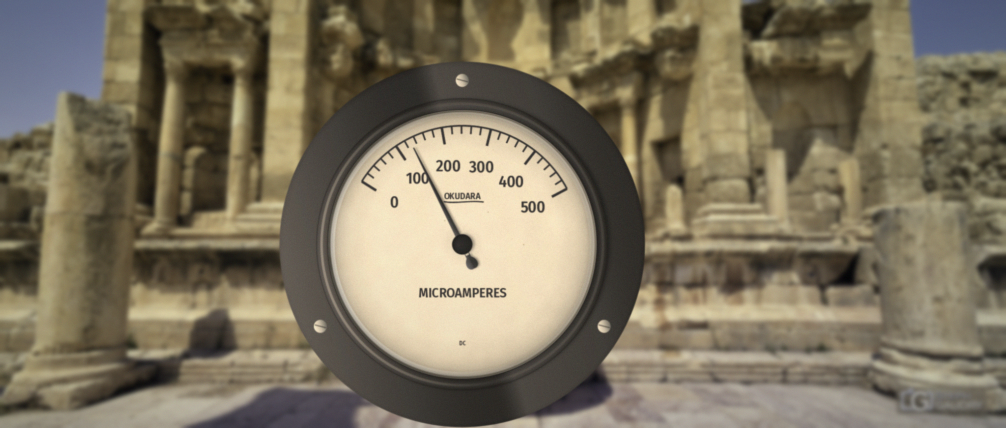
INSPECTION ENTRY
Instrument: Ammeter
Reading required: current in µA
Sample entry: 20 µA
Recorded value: 130 µA
